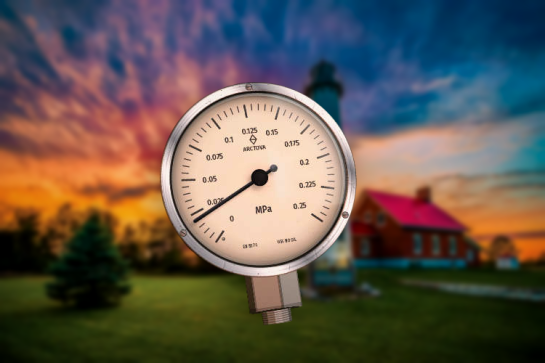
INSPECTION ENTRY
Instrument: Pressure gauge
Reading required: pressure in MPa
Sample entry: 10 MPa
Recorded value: 0.02 MPa
